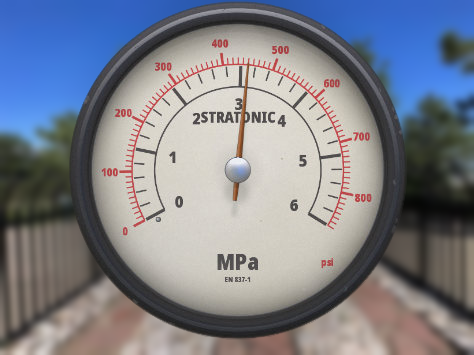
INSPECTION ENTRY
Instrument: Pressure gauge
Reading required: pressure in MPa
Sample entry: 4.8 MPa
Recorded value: 3.1 MPa
